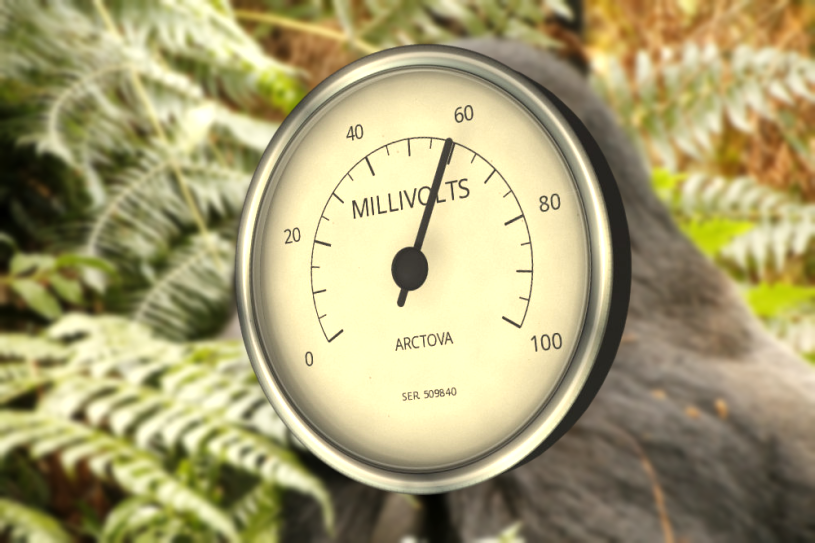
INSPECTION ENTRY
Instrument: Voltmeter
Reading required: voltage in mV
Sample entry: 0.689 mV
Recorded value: 60 mV
